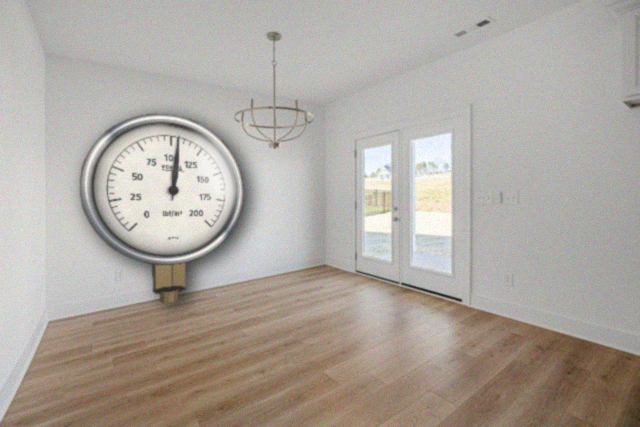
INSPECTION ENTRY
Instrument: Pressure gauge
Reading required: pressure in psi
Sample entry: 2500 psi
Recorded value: 105 psi
